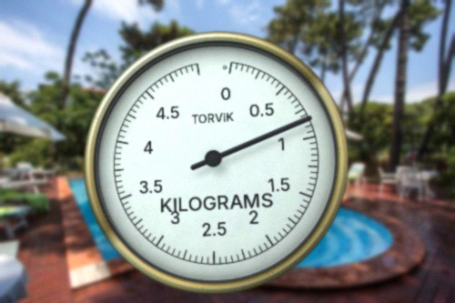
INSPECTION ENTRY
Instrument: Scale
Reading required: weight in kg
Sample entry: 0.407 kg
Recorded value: 0.85 kg
